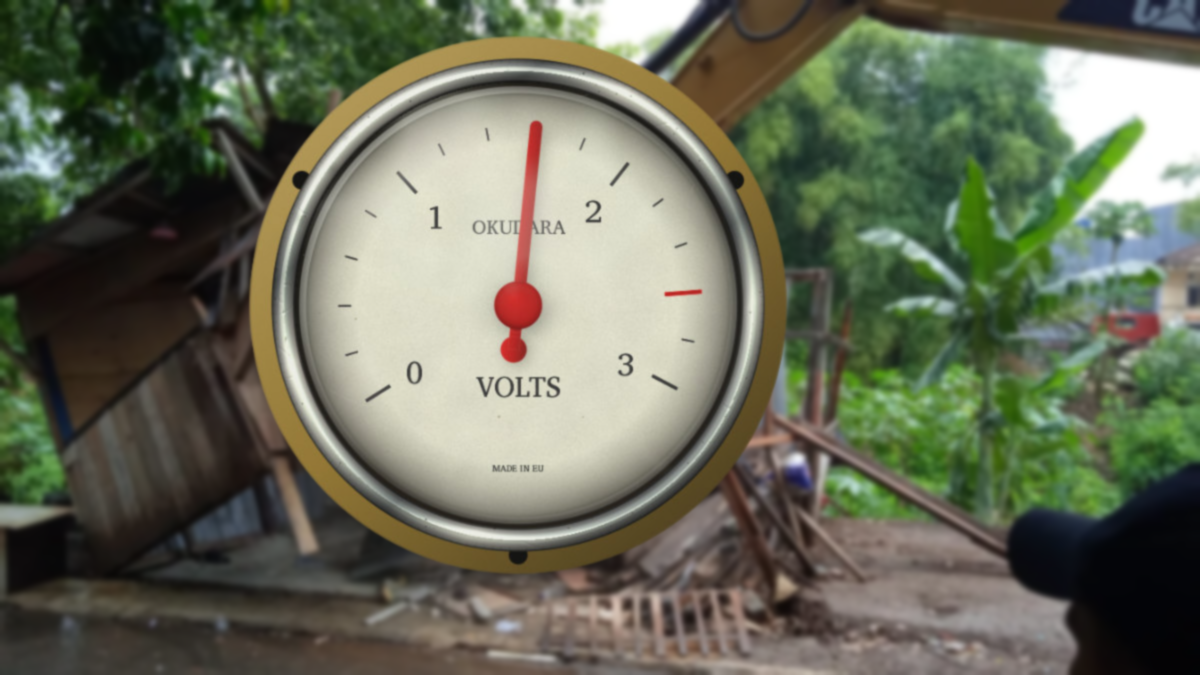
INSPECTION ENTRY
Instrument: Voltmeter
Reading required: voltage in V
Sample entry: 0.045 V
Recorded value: 1.6 V
